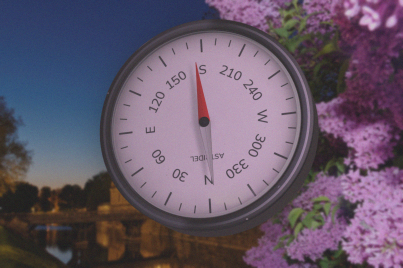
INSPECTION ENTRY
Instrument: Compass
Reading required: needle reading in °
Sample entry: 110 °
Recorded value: 175 °
